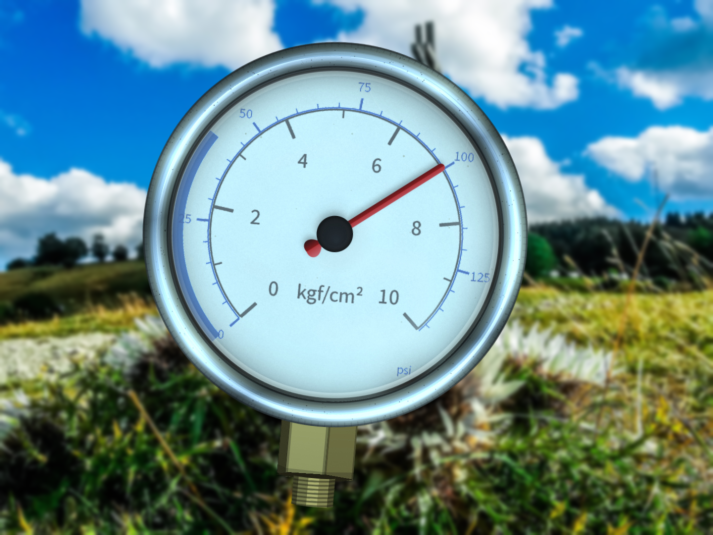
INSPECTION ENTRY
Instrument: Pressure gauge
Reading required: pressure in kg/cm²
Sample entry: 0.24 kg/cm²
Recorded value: 7 kg/cm²
